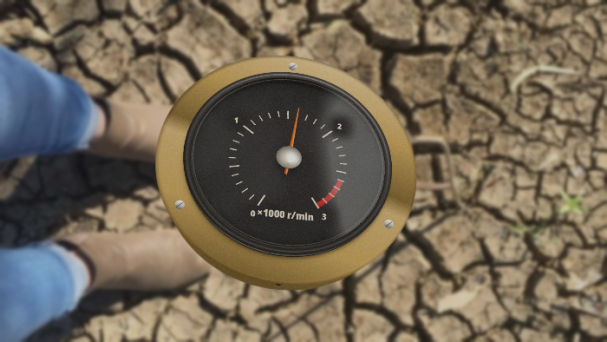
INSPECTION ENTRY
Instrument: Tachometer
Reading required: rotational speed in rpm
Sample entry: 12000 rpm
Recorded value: 1600 rpm
